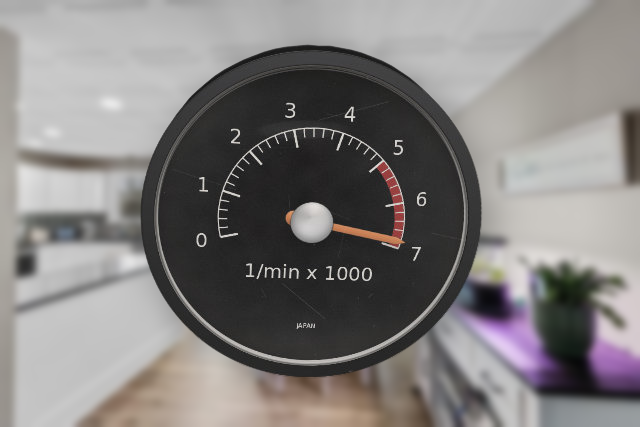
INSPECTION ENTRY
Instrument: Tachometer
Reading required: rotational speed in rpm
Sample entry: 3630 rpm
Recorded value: 6800 rpm
